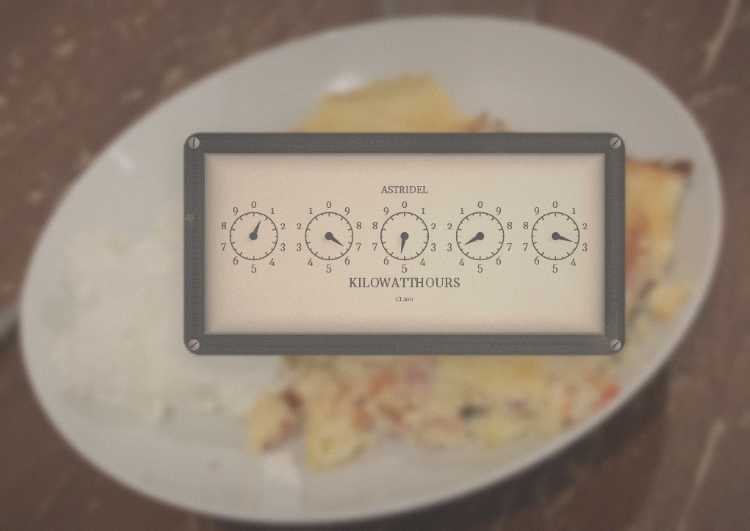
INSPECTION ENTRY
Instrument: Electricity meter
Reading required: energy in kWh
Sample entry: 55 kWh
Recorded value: 6533 kWh
